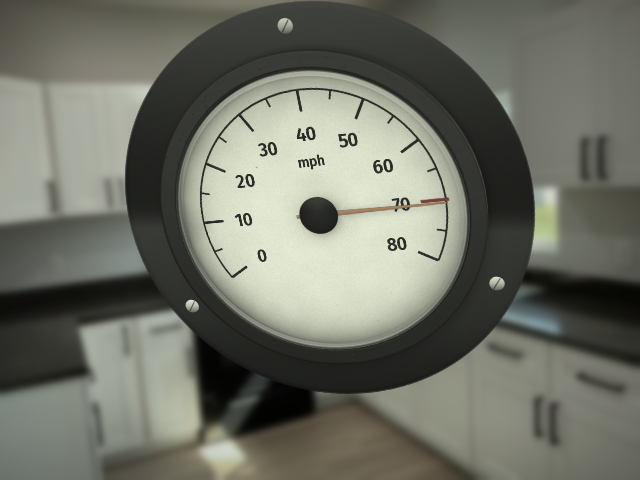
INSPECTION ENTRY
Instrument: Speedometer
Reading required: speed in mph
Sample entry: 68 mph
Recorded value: 70 mph
